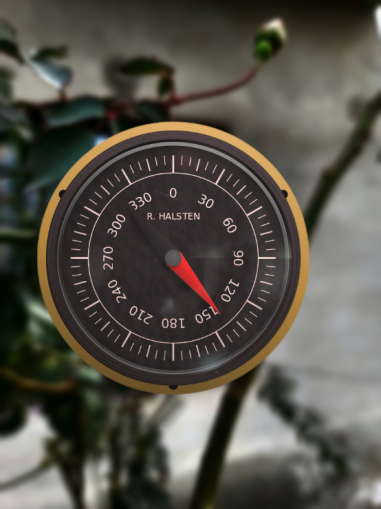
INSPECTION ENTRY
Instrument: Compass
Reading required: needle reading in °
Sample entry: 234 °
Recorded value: 140 °
